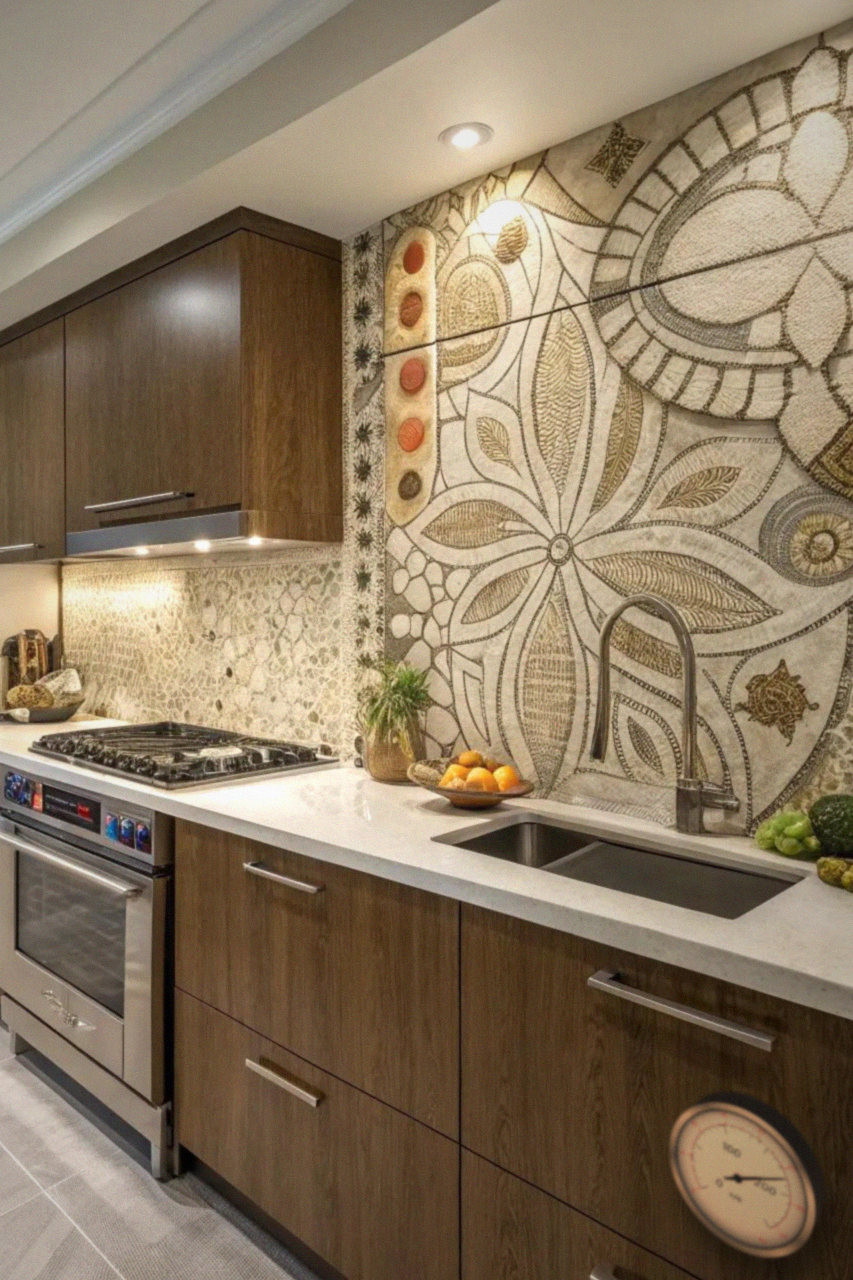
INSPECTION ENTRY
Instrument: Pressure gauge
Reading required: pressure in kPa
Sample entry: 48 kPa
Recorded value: 180 kPa
